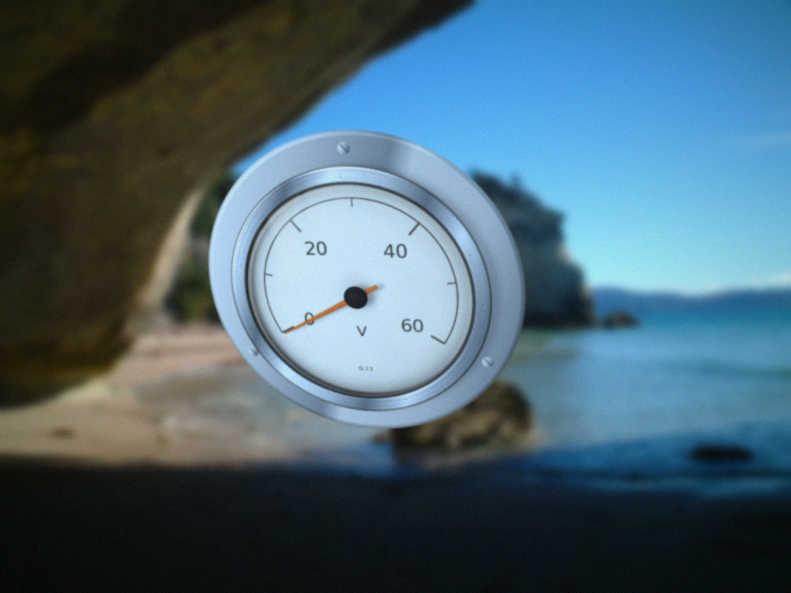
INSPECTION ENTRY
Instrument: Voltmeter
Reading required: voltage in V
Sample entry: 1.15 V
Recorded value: 0 V
